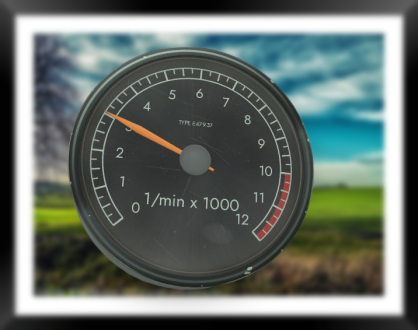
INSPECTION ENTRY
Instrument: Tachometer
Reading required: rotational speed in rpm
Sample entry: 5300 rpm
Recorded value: 3000 rpm
